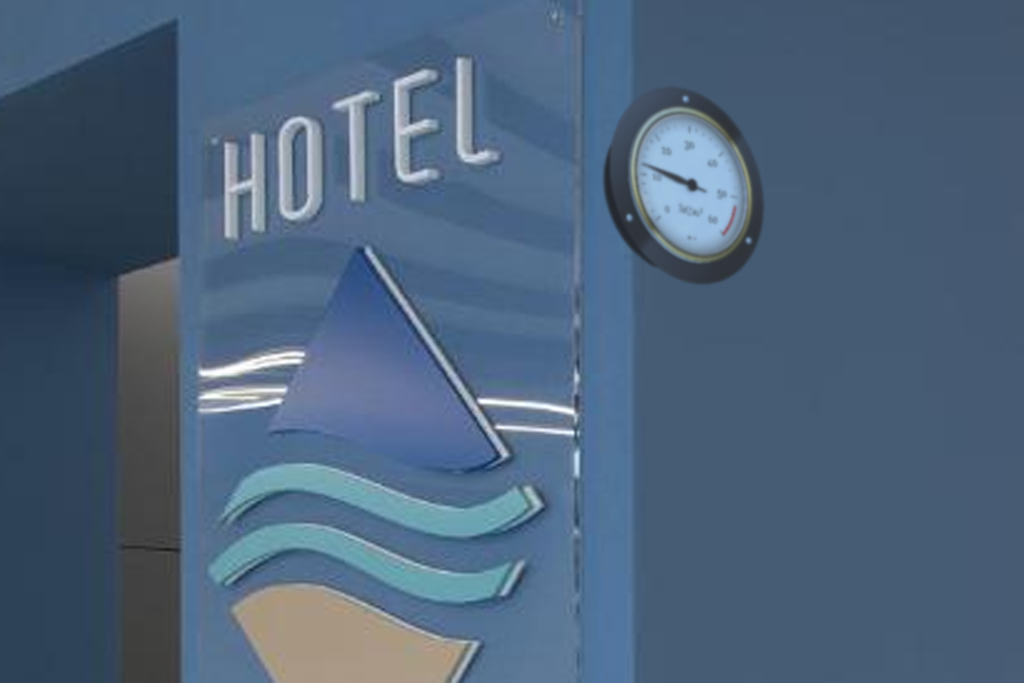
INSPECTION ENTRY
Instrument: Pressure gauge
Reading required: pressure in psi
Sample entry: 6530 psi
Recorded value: 12 psi
